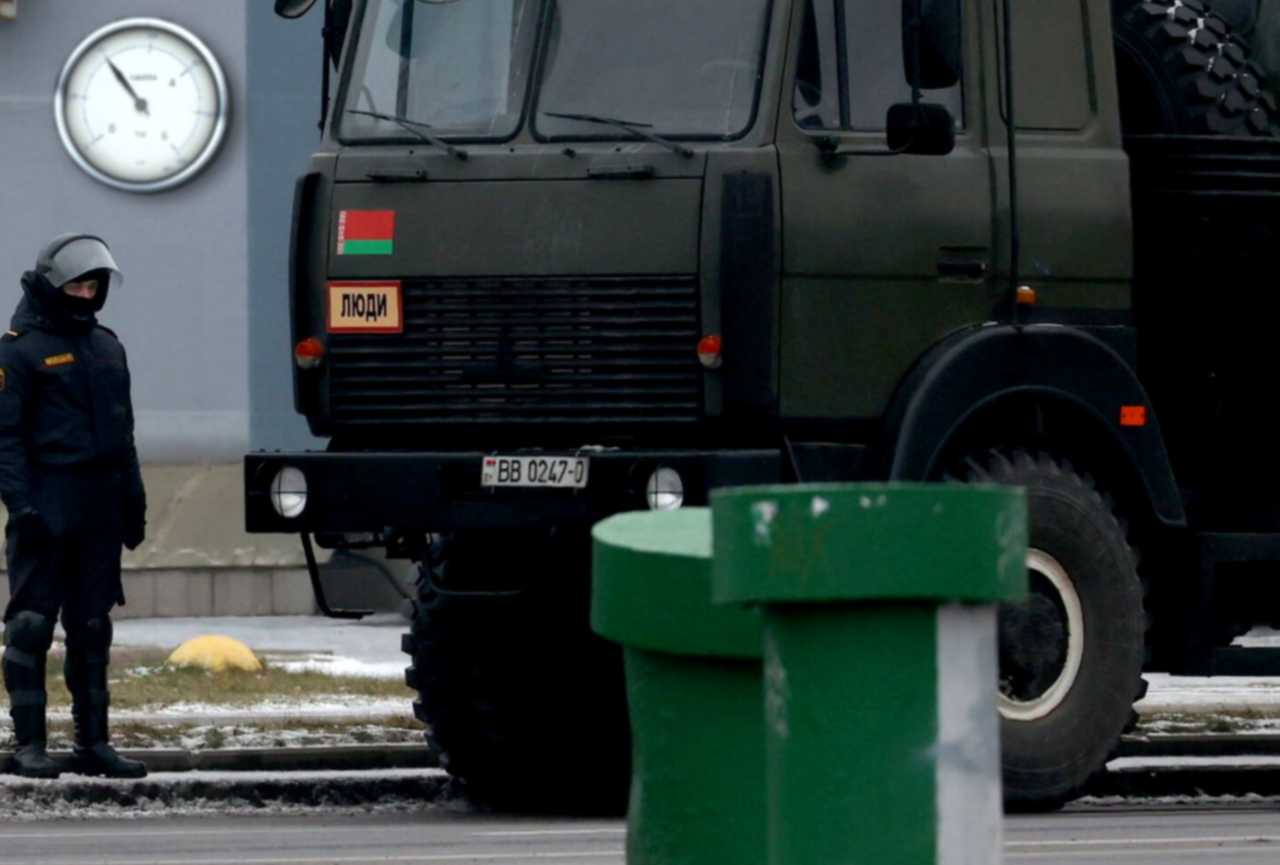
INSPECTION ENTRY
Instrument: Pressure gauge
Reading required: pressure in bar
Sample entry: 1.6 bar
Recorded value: 2 bar
